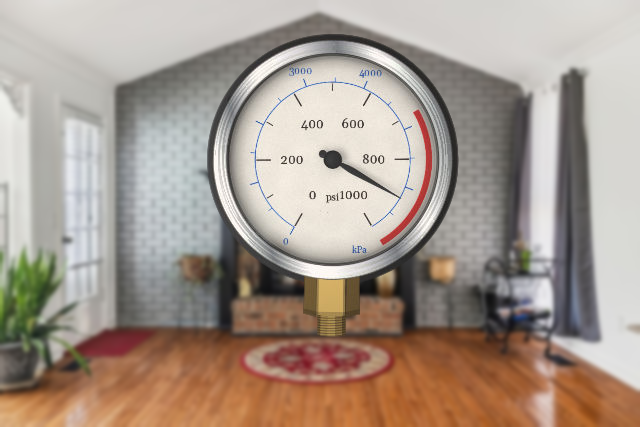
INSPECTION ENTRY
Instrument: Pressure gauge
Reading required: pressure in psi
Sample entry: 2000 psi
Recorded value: 900 psi
